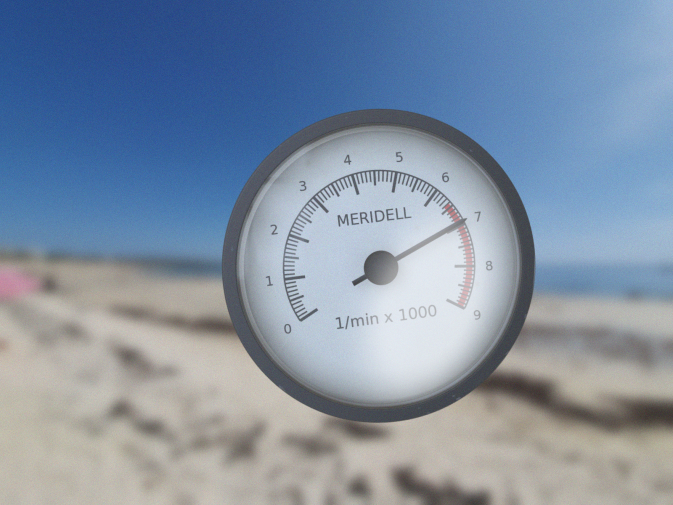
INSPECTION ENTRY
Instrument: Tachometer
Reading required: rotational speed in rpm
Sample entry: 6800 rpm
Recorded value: 6900 rpm
